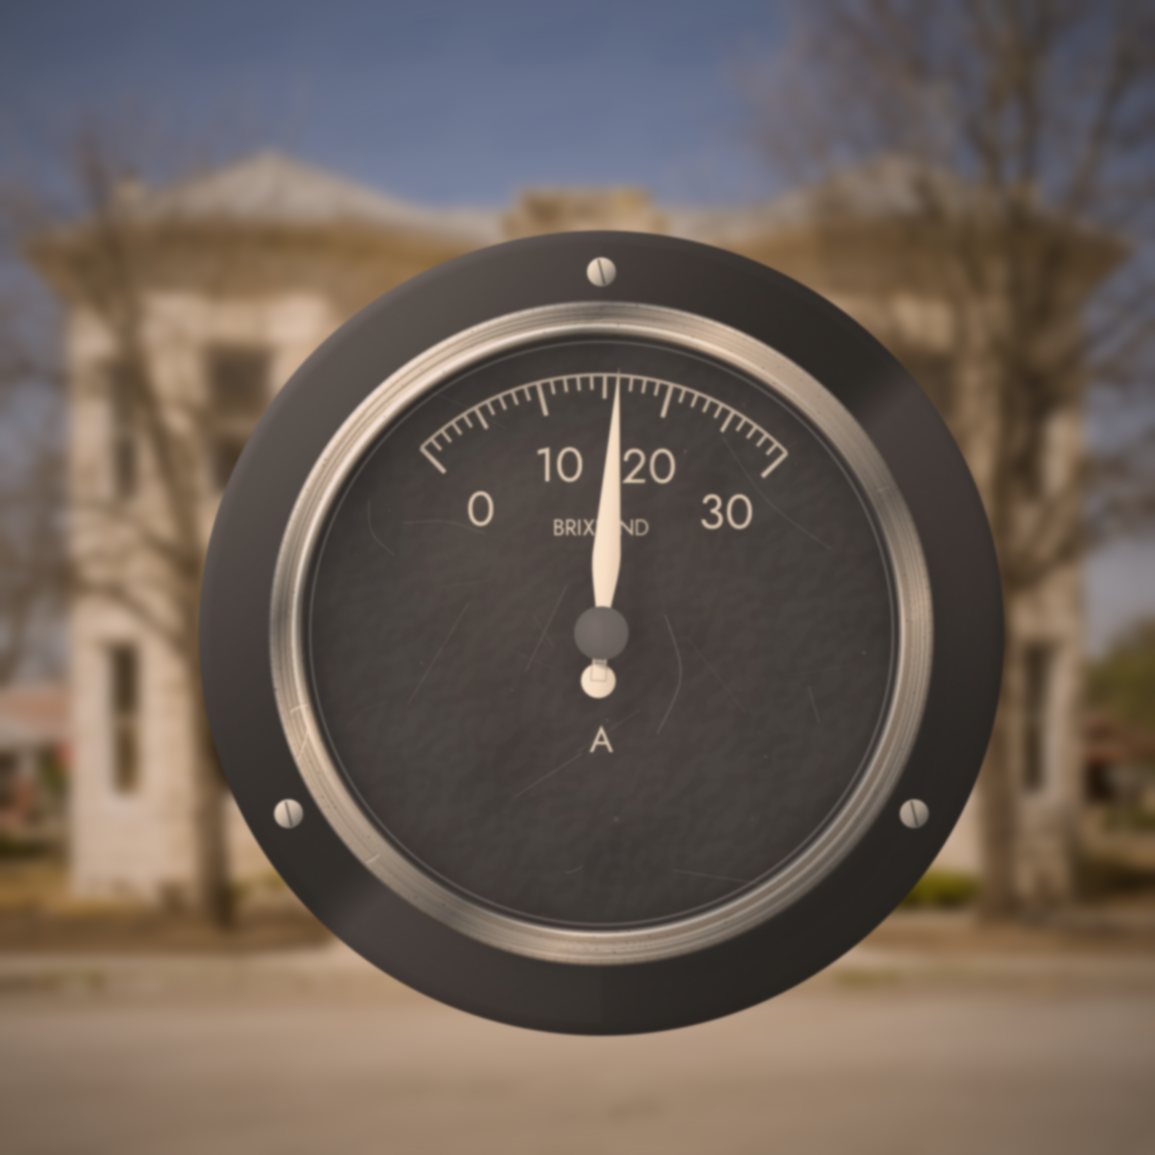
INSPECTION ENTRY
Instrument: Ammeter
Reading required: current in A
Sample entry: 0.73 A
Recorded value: 16 A
